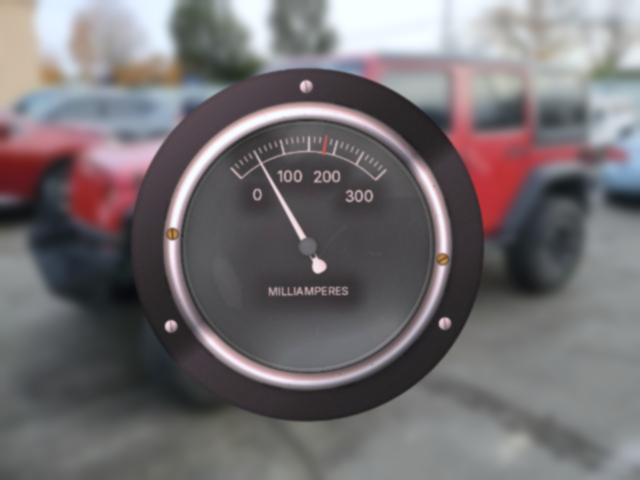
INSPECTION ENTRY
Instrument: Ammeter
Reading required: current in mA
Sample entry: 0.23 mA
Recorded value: 50 mA
